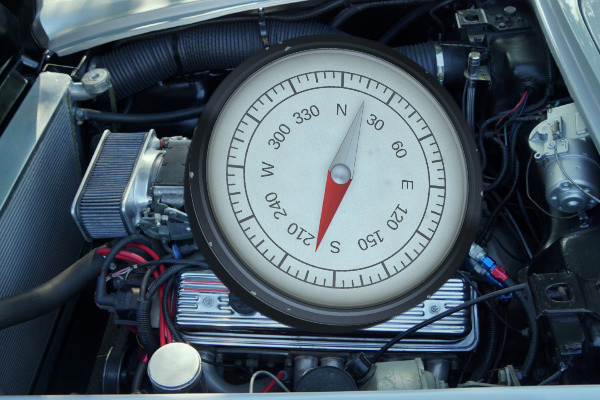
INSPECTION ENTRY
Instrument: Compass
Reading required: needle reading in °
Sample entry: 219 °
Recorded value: 195 °
